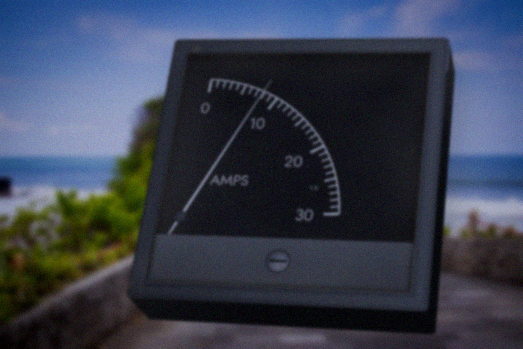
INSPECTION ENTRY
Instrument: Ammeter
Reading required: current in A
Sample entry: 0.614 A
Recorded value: 8 A
